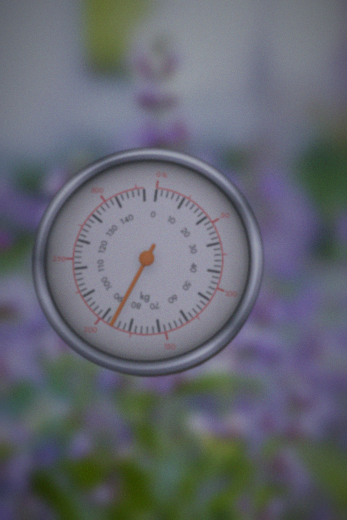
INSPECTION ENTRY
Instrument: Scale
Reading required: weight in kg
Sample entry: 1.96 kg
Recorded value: 86 kg
